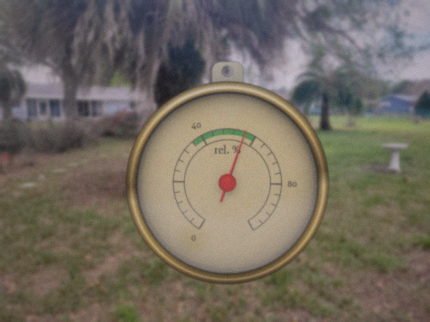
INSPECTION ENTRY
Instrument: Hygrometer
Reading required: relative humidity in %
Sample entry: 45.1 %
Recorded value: 56 %
